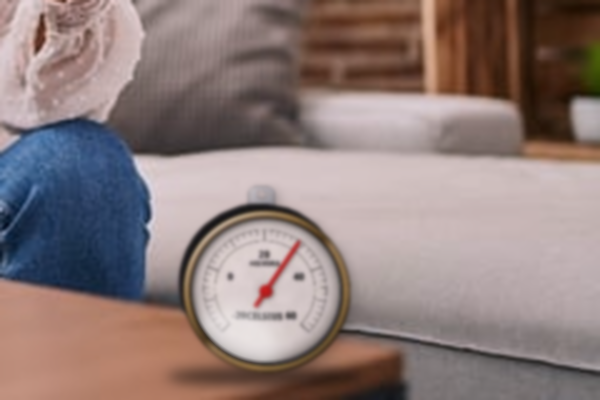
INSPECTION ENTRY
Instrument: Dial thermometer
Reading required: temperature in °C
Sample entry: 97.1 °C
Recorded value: 30 °C
